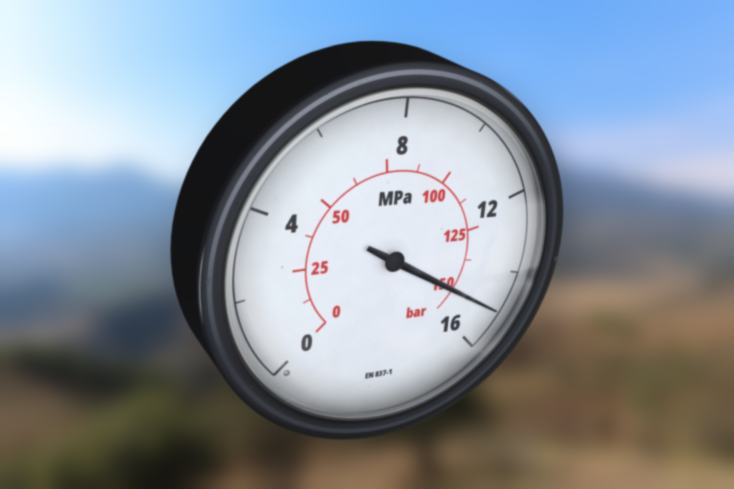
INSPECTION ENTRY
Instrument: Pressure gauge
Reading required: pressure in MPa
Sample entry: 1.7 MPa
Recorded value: 15 MPa
